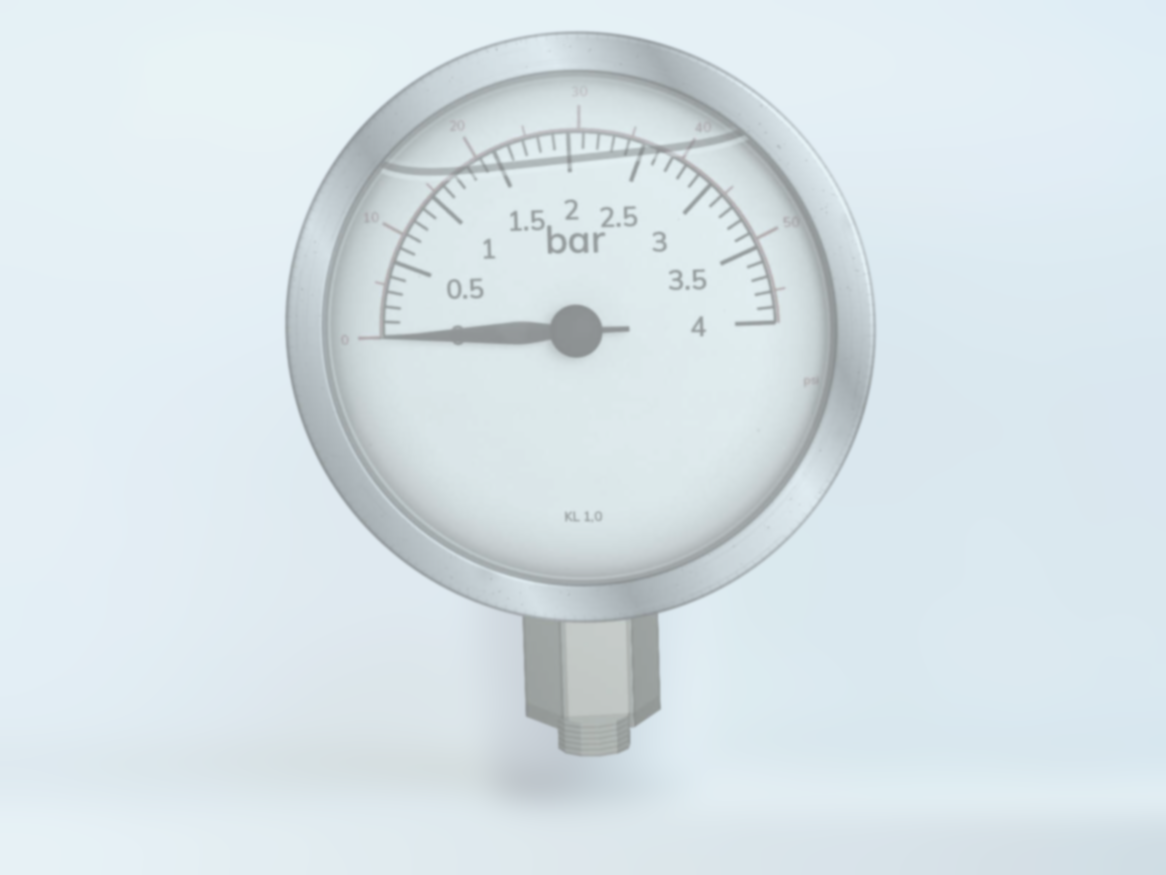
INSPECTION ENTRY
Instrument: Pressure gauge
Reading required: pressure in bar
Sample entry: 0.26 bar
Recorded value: 0 bar
